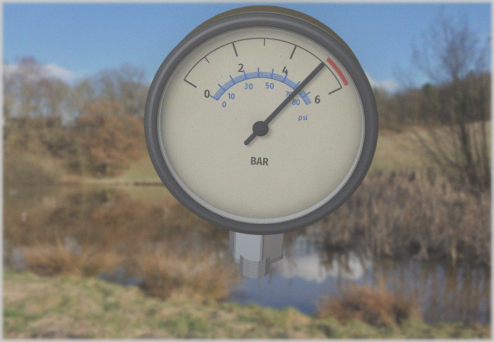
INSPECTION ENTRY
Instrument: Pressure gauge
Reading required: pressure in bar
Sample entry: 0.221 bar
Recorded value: 5 bar
